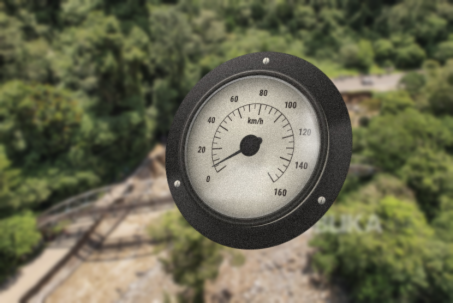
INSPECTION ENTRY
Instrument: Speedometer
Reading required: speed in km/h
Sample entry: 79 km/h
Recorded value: 5 km/h
